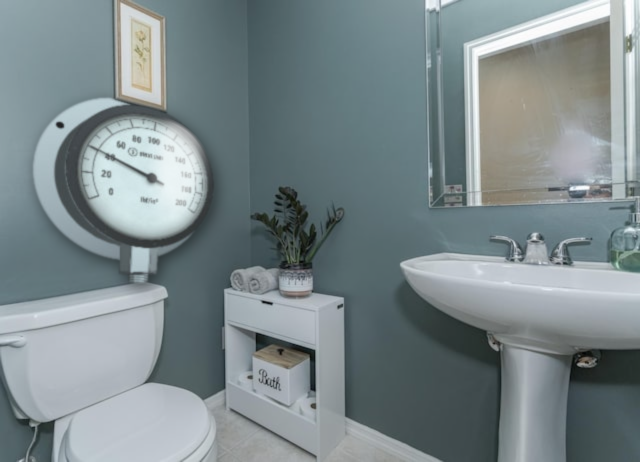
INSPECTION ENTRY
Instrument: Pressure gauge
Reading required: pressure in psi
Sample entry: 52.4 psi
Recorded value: 40 psi
